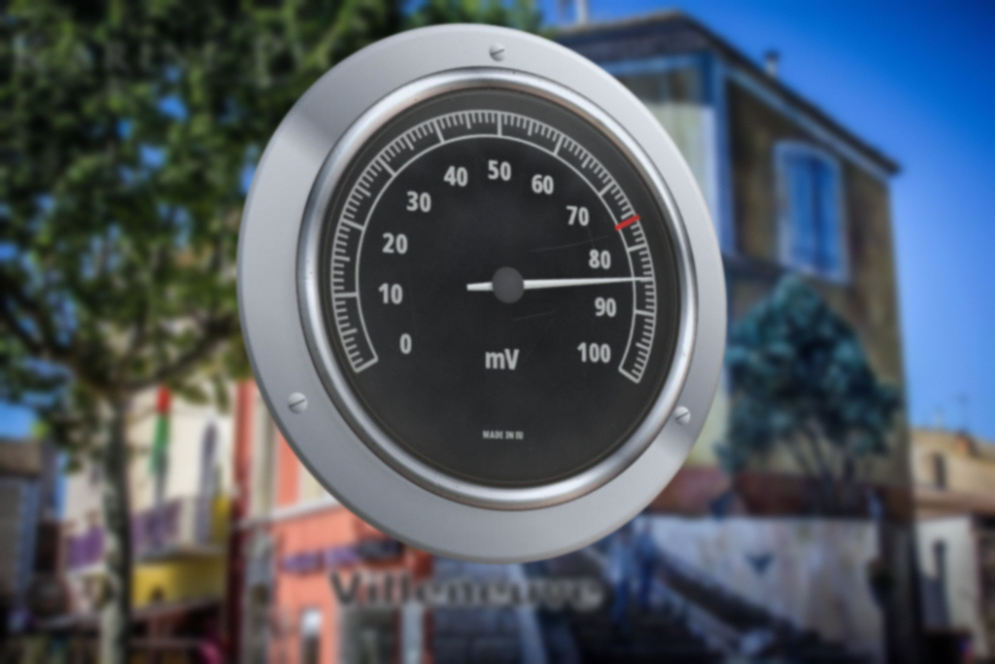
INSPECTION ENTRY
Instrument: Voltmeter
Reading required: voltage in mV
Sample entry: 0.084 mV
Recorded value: 85 mV
